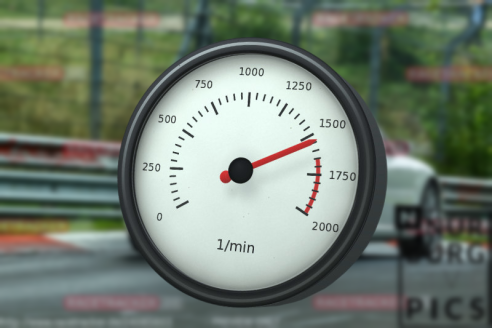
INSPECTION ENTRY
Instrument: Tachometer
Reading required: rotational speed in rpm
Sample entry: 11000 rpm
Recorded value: 1550 rpm
